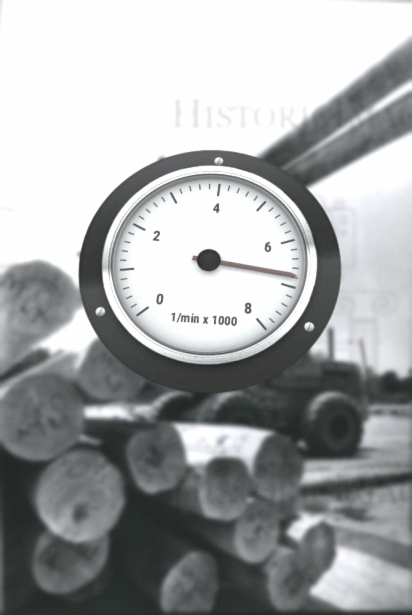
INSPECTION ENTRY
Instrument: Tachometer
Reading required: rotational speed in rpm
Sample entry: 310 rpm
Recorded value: 6800 rpm
